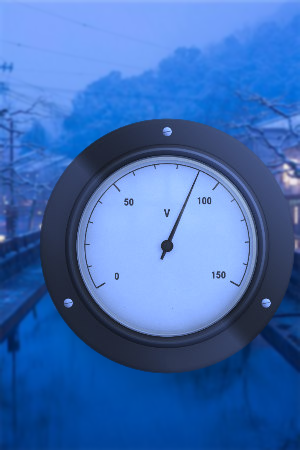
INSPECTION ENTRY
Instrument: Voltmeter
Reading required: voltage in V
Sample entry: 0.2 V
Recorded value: 90 V
